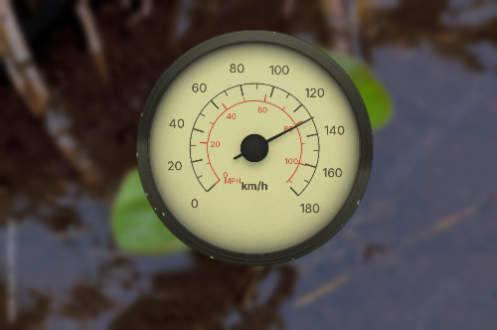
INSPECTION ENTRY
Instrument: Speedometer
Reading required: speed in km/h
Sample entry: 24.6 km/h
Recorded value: 130 km/h
